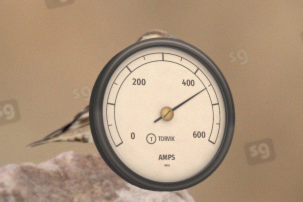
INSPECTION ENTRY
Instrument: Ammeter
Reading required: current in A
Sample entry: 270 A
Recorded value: 450 A
